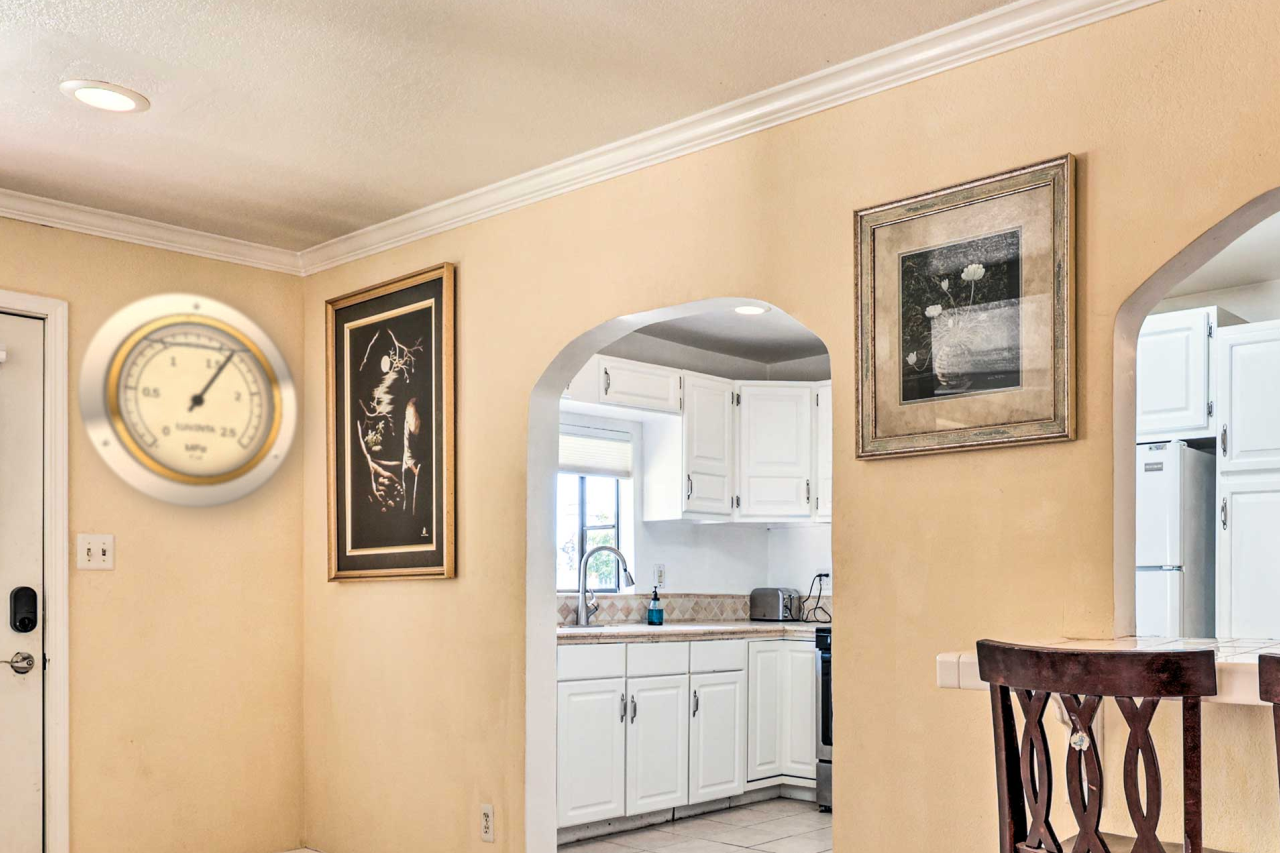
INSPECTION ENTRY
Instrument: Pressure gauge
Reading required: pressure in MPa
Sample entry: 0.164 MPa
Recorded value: 1.6 MPa
